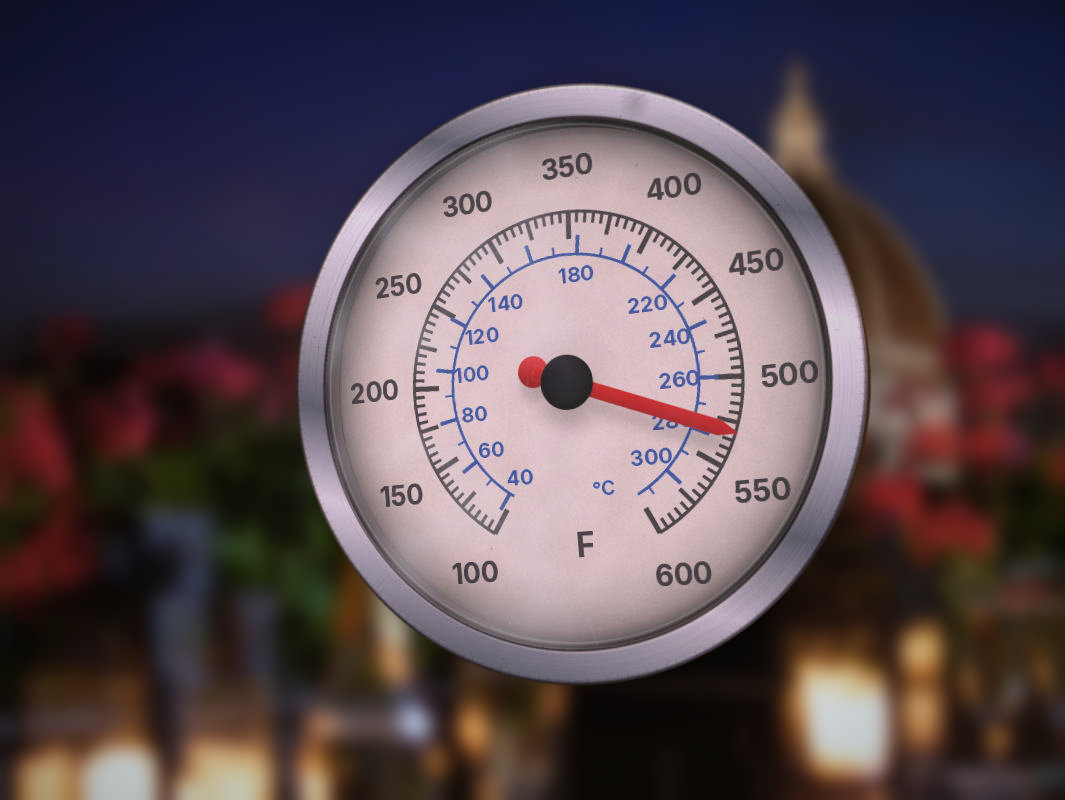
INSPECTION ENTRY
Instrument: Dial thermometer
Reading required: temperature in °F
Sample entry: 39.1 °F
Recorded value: 530 °F
